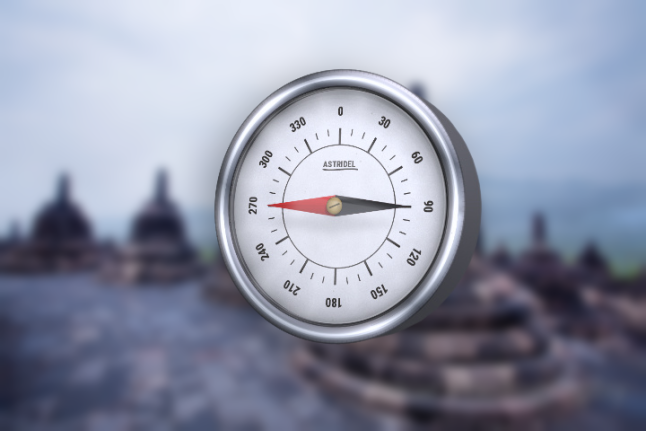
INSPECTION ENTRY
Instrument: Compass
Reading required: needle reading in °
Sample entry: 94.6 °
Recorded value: 270 °
